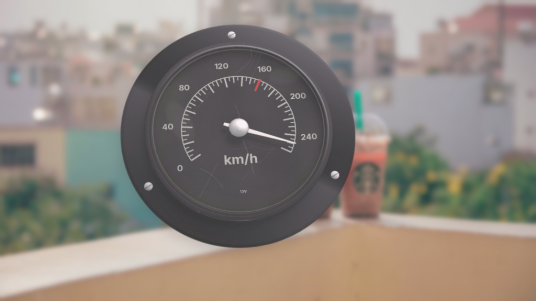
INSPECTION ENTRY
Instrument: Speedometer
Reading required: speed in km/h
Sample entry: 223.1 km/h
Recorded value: 250 km/h
